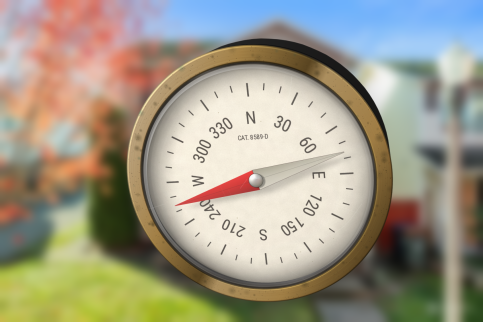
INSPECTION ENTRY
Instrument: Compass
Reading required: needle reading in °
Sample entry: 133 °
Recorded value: 255 °
